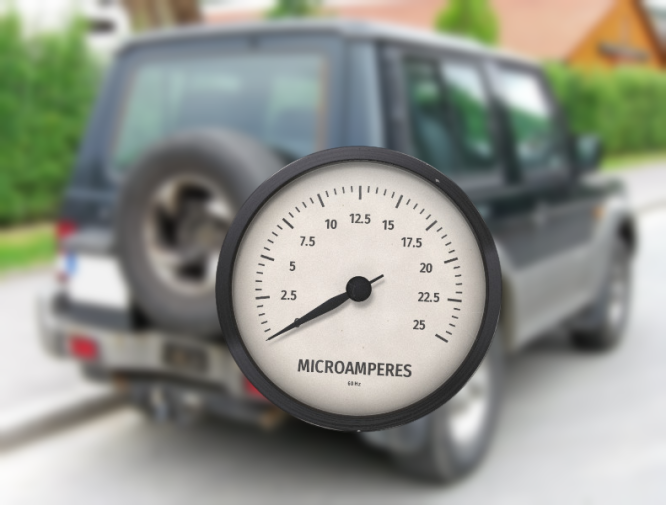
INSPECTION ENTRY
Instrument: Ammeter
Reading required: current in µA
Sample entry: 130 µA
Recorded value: 0 µA
